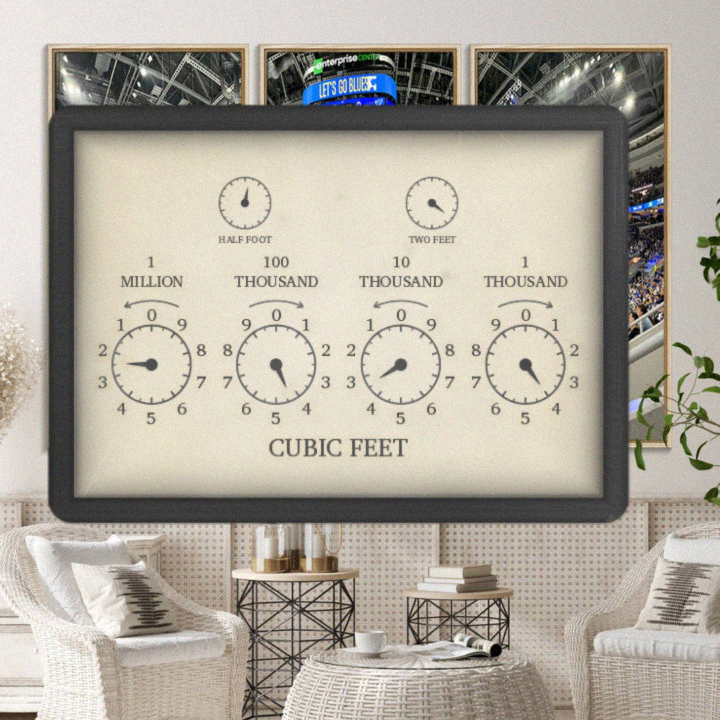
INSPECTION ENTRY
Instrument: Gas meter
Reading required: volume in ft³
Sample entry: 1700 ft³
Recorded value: 243400 ft³
